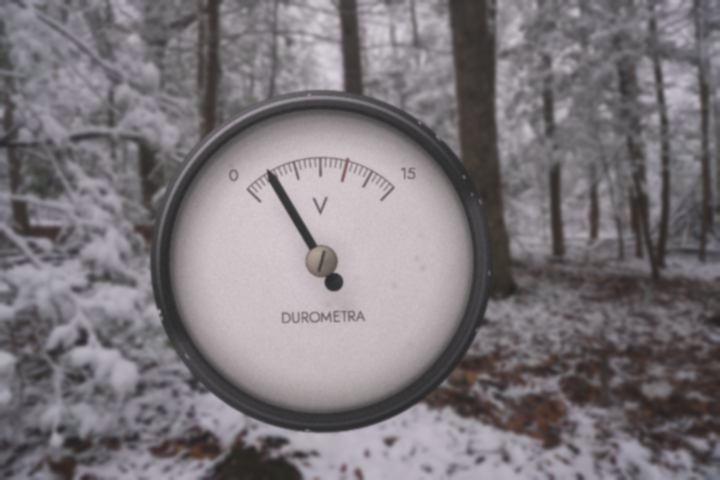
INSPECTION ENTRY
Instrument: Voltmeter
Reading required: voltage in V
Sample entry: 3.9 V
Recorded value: 2.5 V
